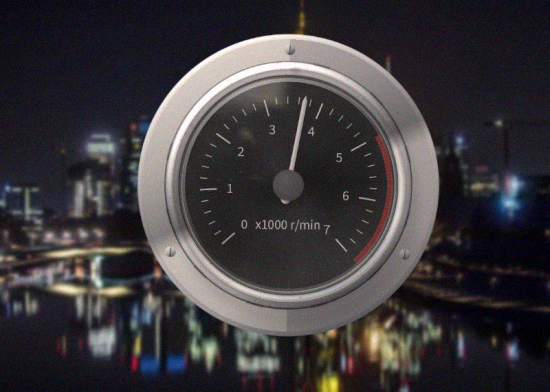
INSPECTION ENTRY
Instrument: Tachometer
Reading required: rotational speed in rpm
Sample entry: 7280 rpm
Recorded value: 3700 rpm
